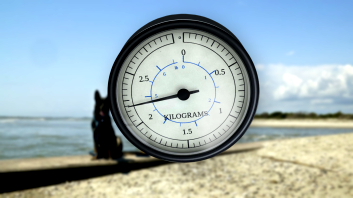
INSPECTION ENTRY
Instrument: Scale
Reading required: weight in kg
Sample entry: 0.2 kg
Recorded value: 2.2 kg
